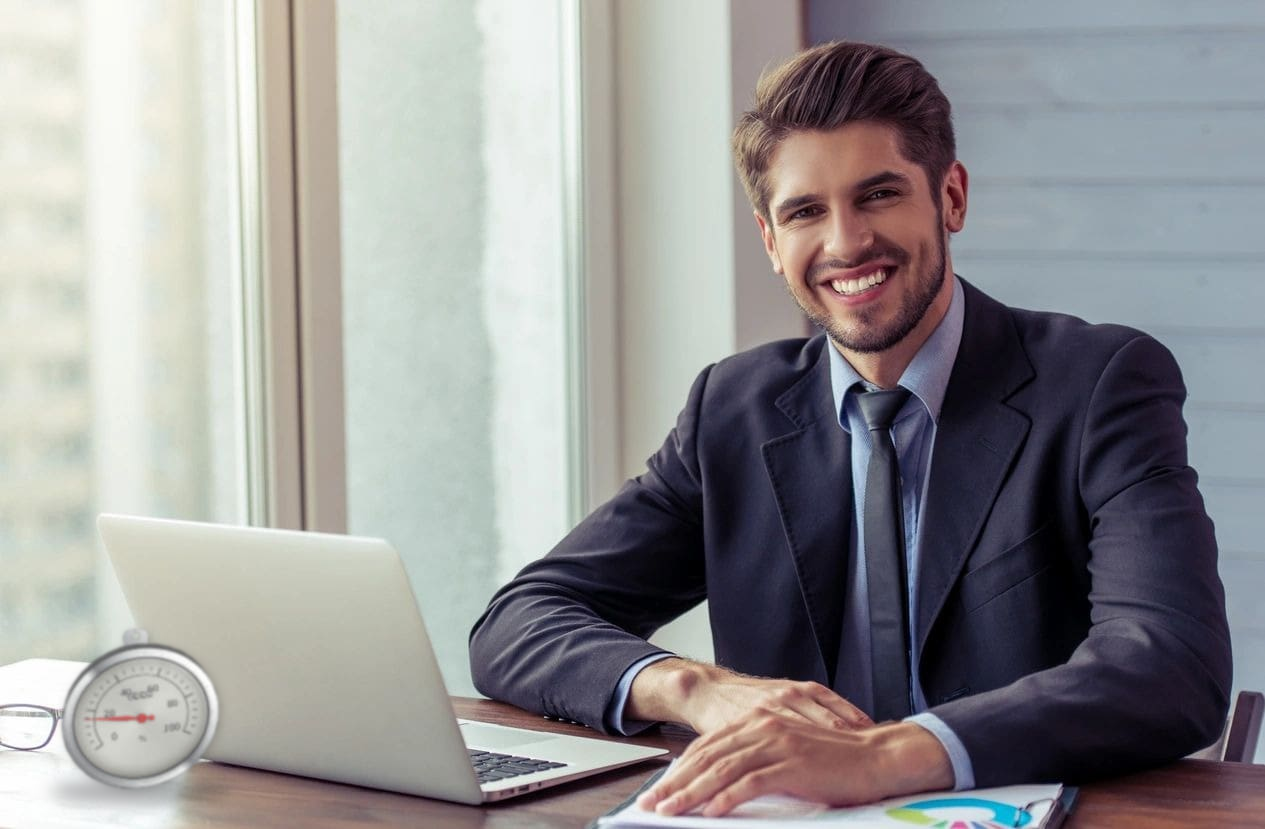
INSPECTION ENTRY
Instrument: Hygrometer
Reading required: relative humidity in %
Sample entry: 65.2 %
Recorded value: 16 %
